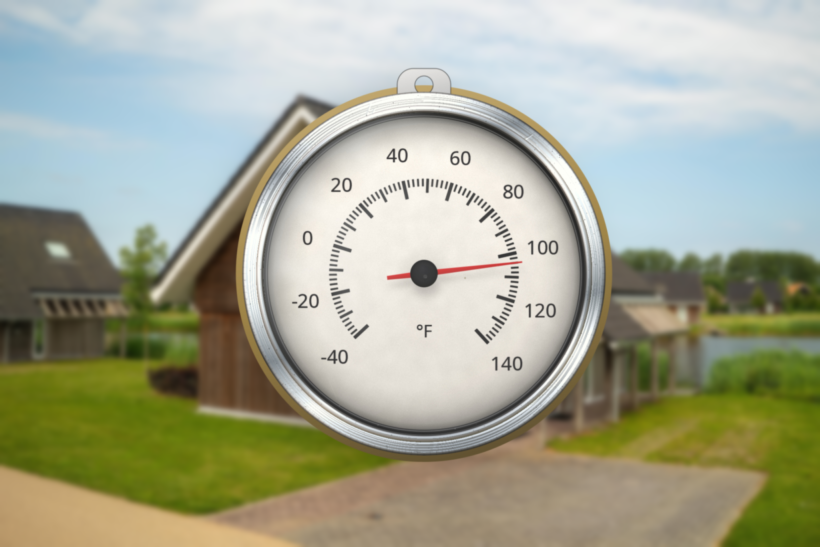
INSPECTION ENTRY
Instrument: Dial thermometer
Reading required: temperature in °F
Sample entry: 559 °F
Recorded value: 104 °F
